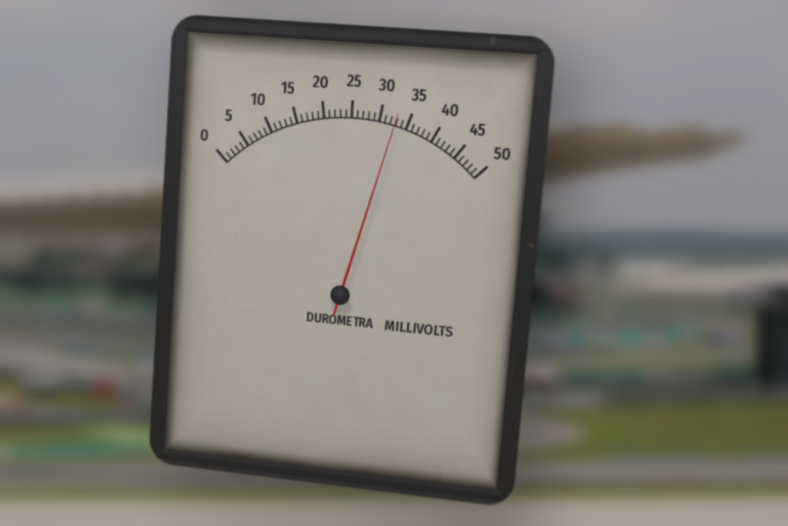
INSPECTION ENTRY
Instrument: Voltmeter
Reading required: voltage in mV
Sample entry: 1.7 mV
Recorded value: 33 mV
